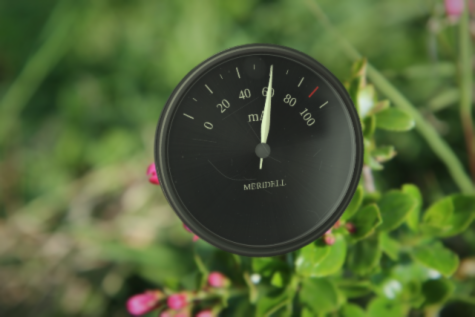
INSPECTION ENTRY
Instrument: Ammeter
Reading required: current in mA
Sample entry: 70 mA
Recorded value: 60 mA
